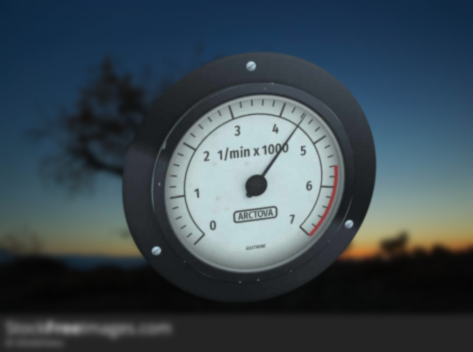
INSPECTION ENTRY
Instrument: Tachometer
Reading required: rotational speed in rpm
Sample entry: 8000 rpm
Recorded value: 4400 rpm
